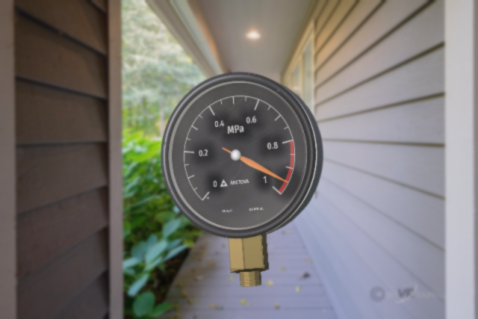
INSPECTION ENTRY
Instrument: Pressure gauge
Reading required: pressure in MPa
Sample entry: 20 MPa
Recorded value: 0.95 MPa
